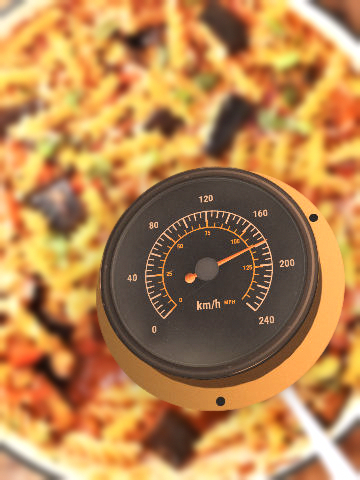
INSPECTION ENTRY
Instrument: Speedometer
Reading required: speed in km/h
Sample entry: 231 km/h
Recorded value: 180 km/h
